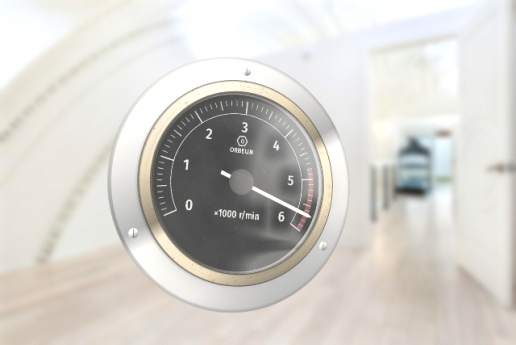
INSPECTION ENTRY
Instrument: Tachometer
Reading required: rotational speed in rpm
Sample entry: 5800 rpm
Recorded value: 5700 rpm
